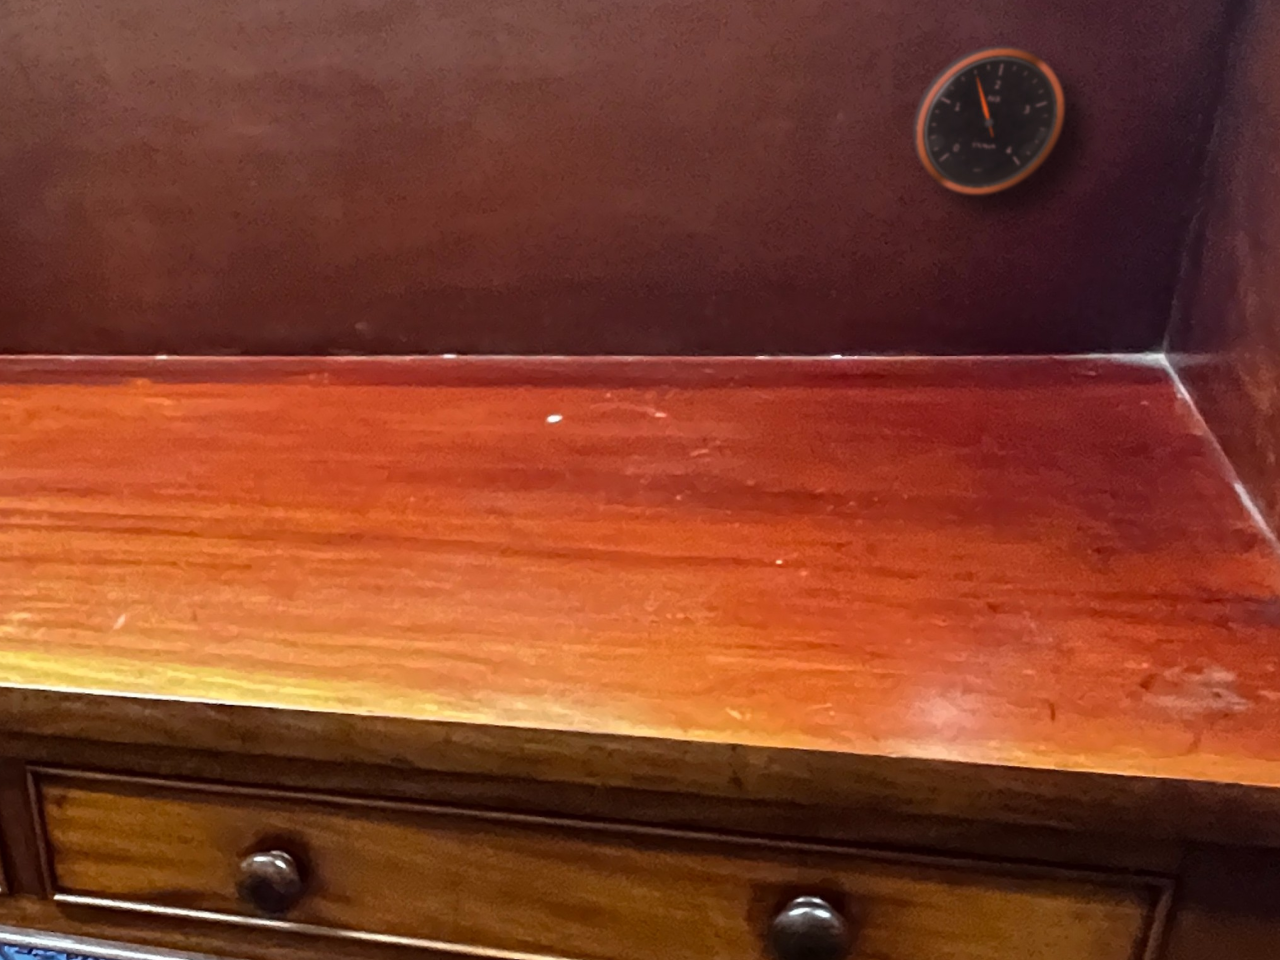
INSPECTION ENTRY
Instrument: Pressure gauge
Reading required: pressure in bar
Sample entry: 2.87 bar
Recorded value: 1.6 bar
